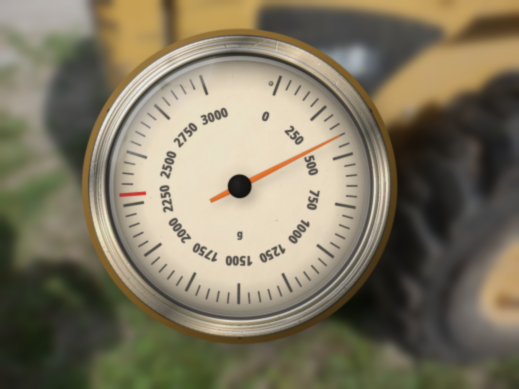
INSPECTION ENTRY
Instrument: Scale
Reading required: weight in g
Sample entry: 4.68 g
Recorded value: 400 g
